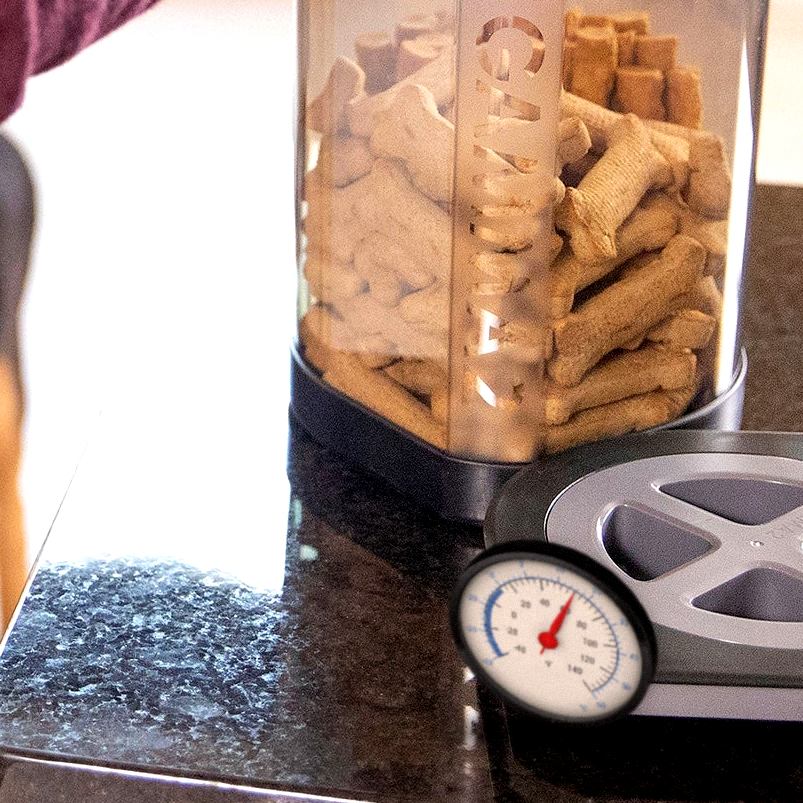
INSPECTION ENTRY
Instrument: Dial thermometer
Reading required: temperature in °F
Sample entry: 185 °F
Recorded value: 60 °F
